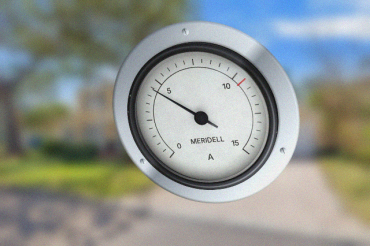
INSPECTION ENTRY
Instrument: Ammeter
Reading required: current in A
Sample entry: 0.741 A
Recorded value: 4.5 A
